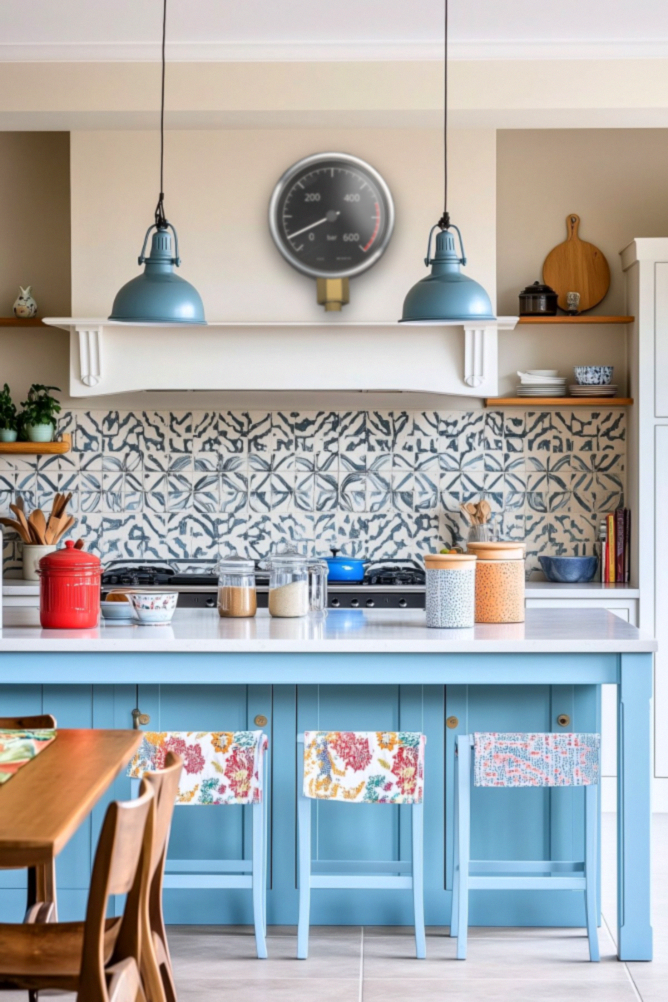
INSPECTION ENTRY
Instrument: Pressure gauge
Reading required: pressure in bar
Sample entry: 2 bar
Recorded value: 40 bar
